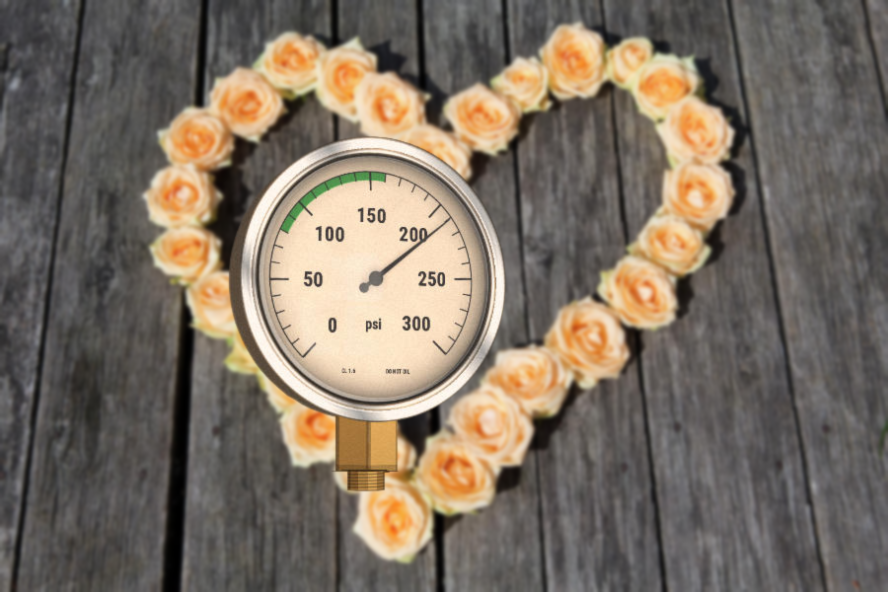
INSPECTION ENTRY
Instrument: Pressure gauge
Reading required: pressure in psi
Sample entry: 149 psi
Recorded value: 210 psi
